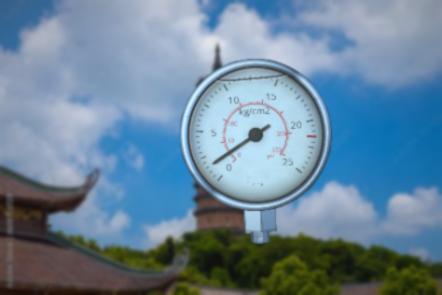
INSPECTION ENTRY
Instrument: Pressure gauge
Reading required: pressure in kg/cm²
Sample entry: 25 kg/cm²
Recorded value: 1.5 kg/cm²
